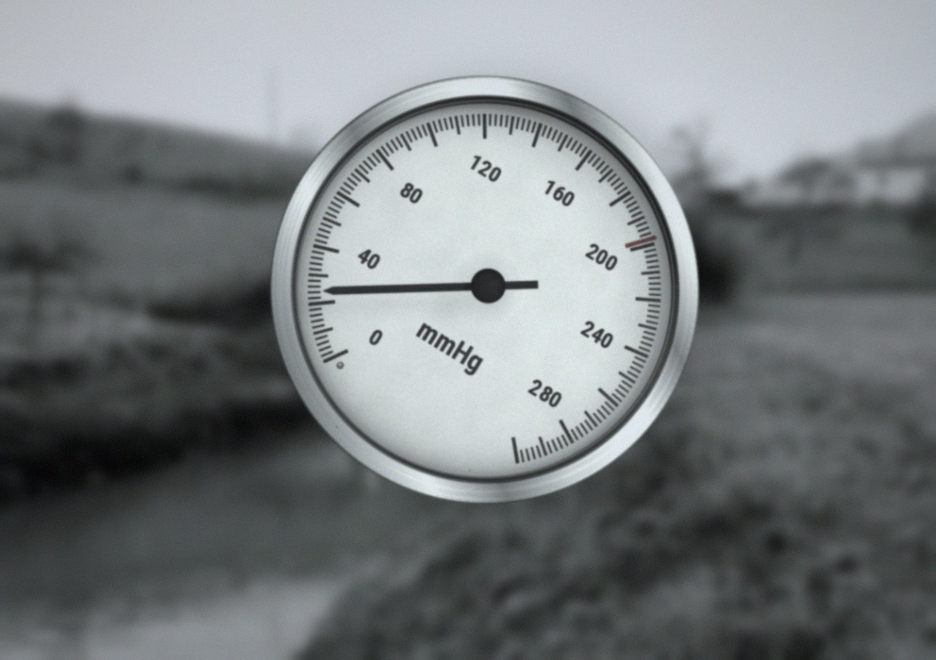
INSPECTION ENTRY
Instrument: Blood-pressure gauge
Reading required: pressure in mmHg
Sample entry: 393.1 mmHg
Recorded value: 24 mmHg
